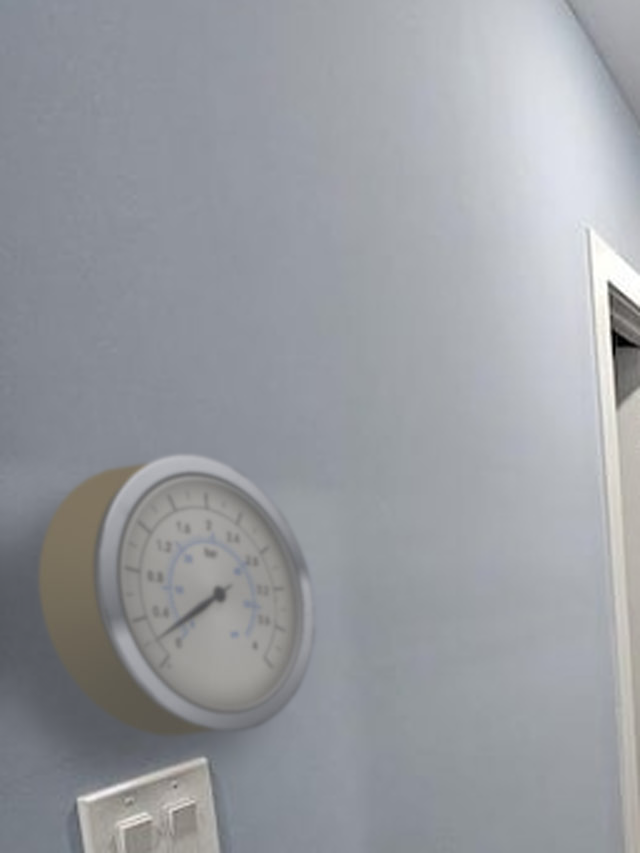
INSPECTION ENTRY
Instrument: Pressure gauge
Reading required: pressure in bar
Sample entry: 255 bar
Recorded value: 0.2 bar
